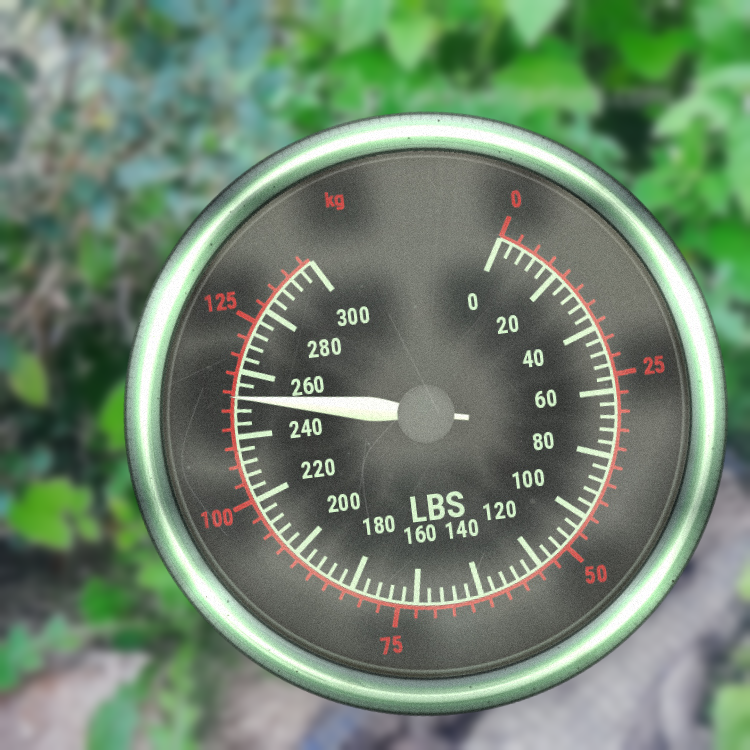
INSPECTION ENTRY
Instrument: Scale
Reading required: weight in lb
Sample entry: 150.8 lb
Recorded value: 252 lb
